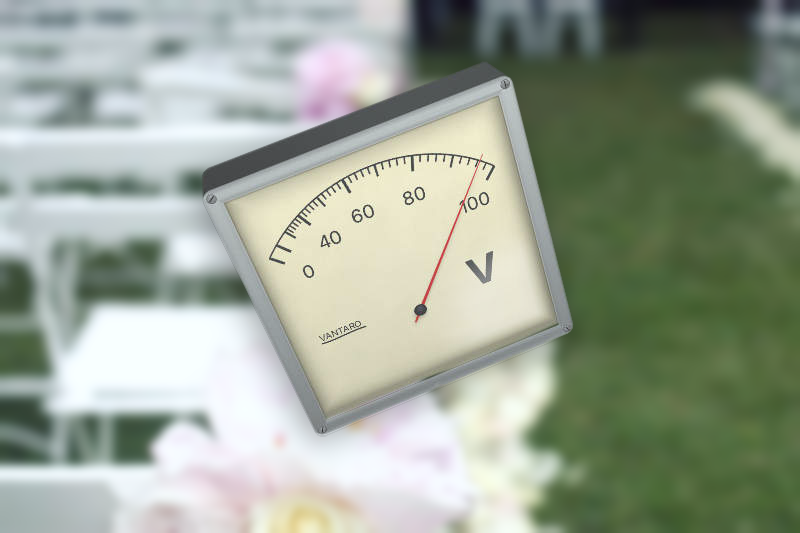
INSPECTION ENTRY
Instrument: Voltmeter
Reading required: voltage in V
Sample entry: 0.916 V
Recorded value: 96 V
